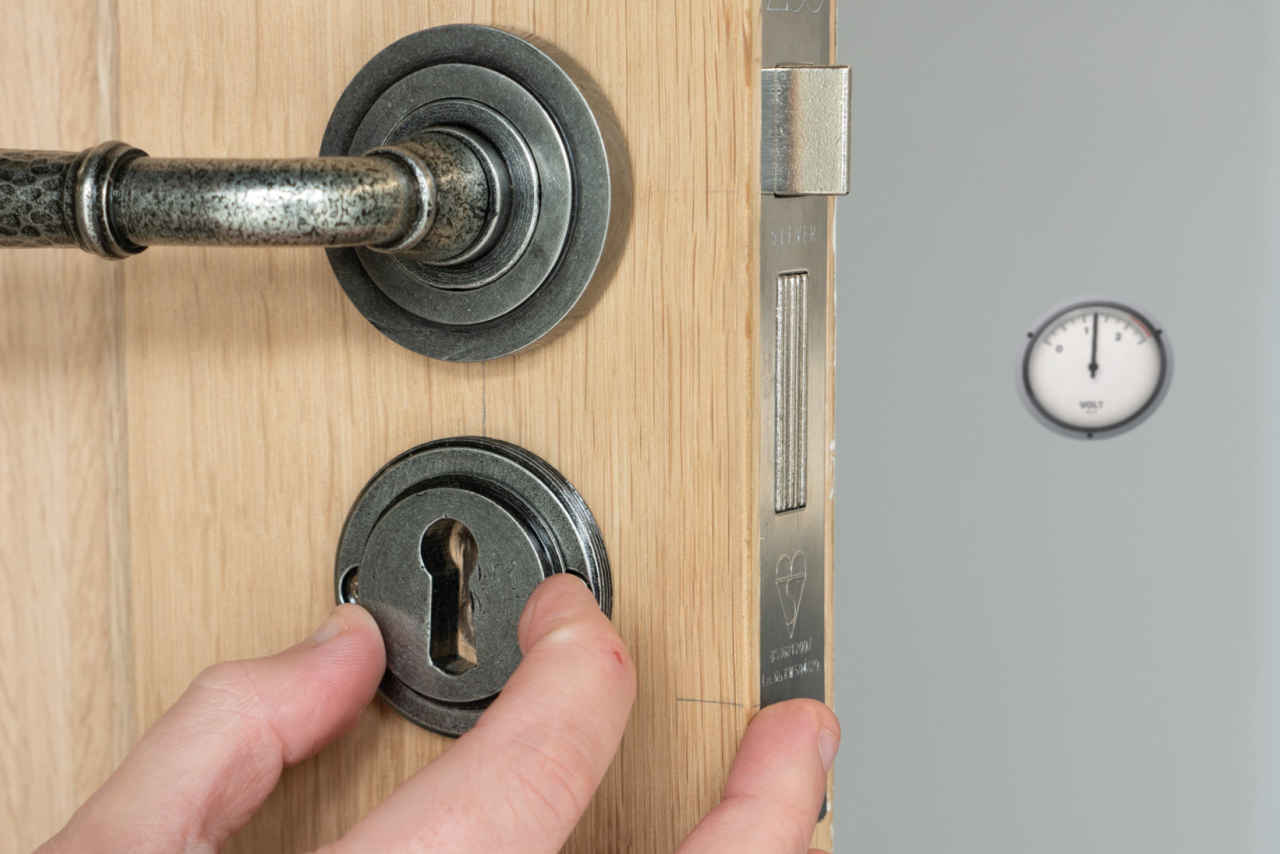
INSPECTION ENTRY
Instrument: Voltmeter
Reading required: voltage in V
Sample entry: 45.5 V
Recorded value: 1.25 V
